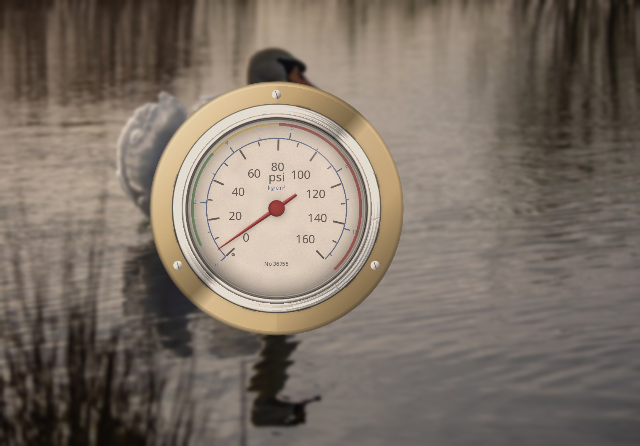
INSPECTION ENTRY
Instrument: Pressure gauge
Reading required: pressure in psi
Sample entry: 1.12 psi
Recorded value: 5 psi
